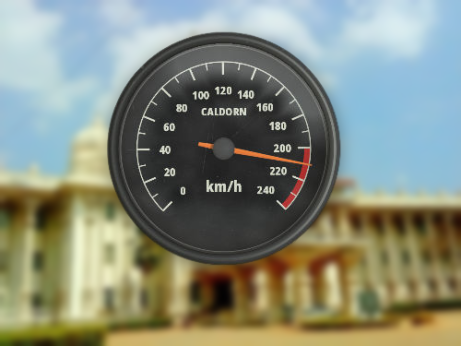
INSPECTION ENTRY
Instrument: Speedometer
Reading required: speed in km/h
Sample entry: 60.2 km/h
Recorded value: 210 km/h
